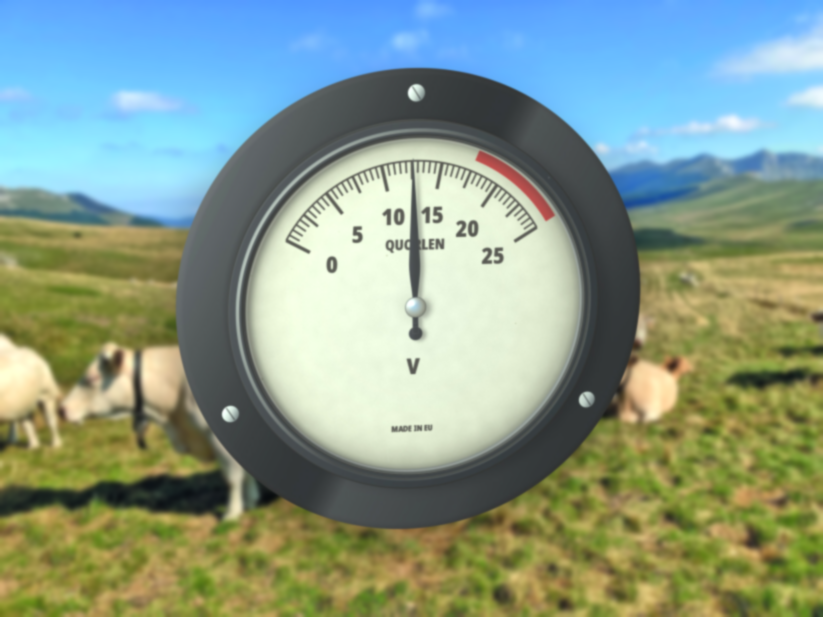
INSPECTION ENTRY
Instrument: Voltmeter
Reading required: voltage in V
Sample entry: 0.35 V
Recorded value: 12.5 V
